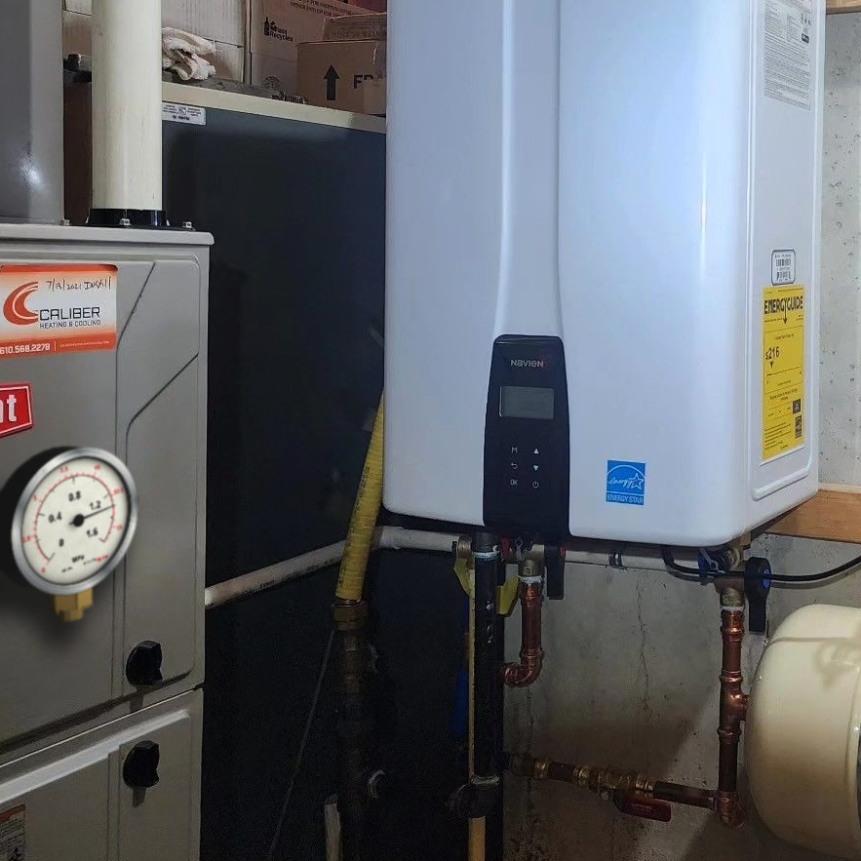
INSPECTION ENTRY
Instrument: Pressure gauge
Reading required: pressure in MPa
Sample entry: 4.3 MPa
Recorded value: 1.3 MPa
